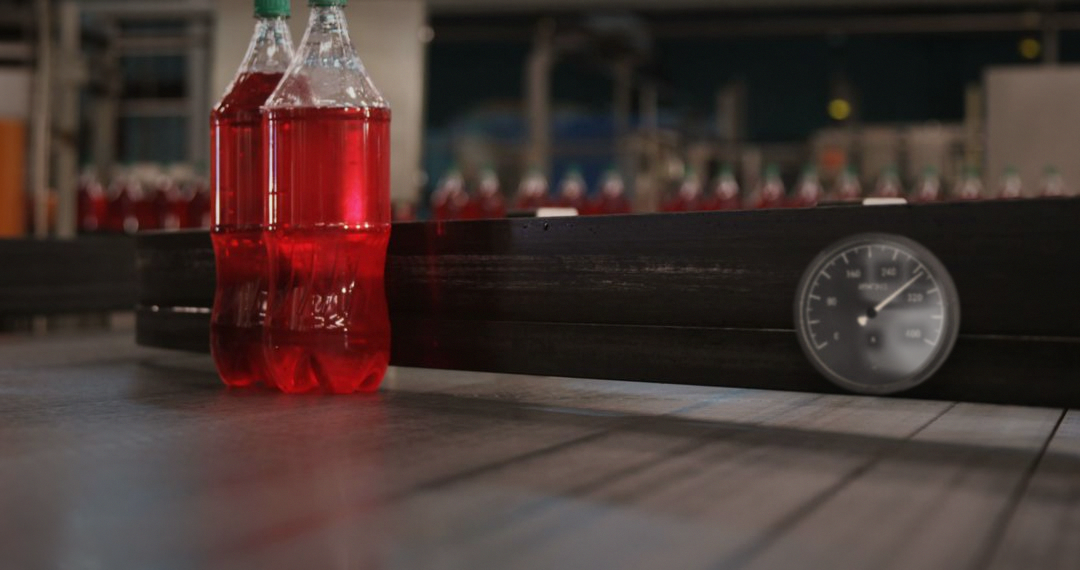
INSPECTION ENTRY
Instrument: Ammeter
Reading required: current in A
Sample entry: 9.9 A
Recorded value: 290 A
